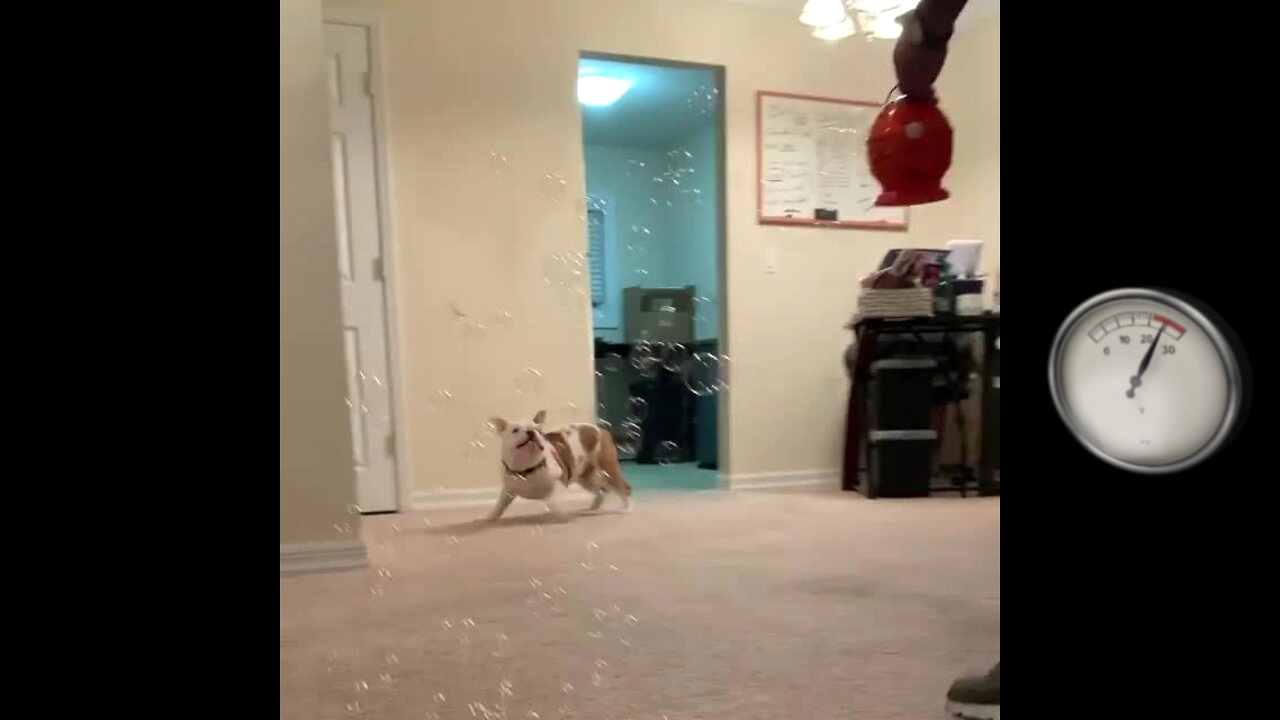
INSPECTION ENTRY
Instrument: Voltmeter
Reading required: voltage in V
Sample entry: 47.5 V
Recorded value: 25 V
